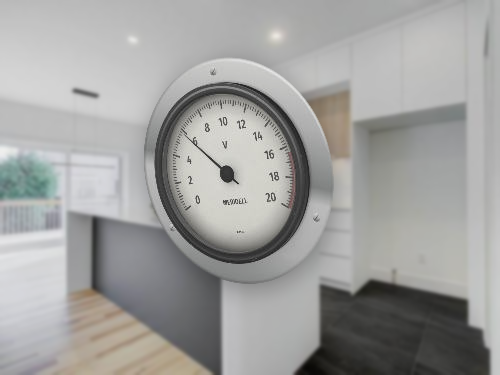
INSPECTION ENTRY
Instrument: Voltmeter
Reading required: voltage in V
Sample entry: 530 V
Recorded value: 6 V
